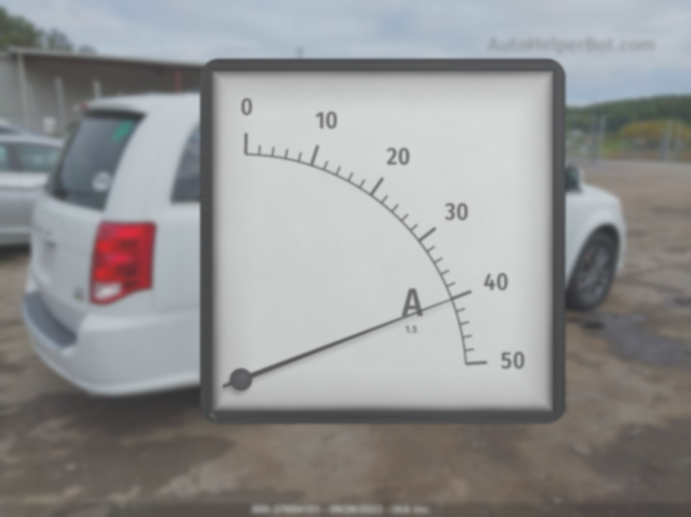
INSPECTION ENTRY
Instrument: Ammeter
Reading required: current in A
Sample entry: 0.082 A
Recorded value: 40 A
